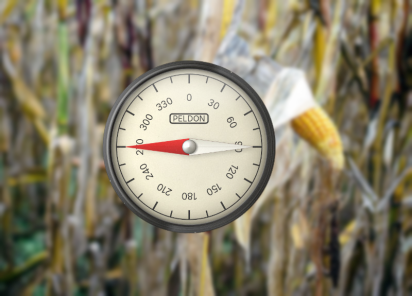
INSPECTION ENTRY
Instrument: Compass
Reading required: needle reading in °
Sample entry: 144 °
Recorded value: 270 °
